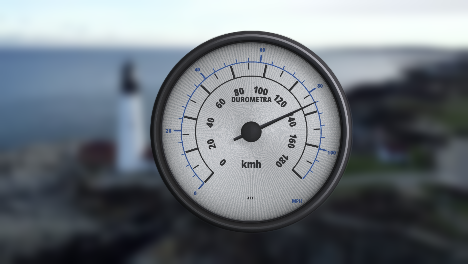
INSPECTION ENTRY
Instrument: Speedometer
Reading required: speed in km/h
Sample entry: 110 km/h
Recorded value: 135 km/h
